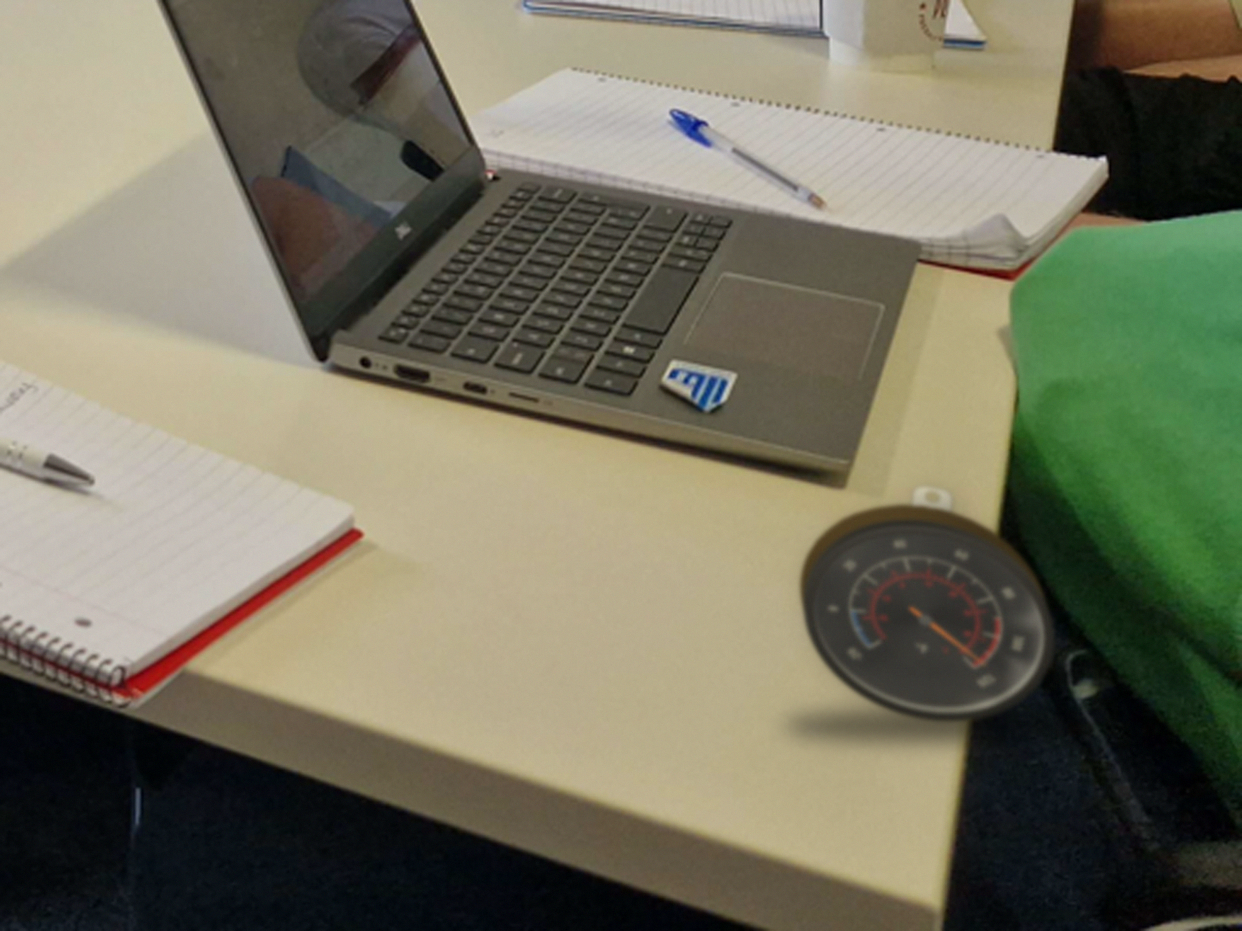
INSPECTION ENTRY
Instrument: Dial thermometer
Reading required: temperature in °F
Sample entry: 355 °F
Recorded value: 115 °F
